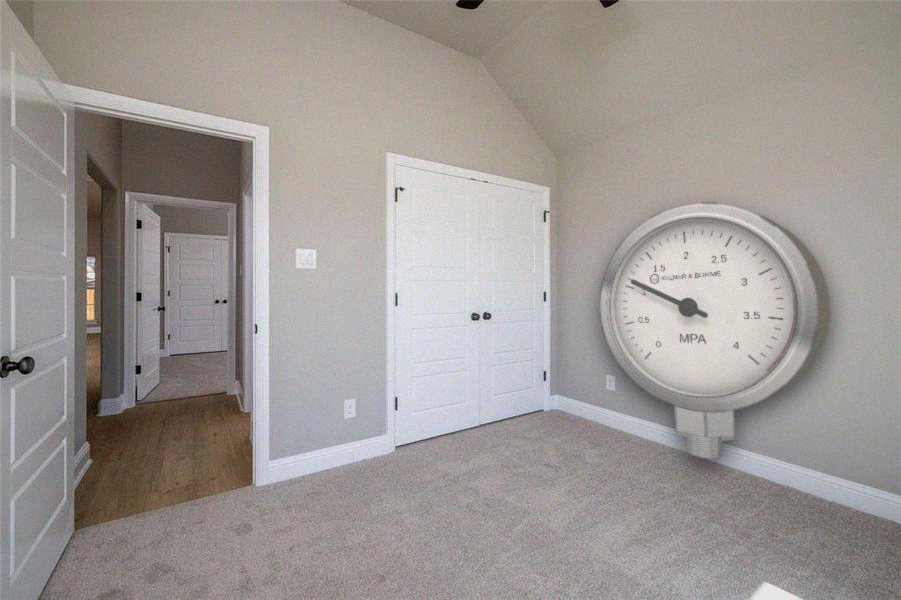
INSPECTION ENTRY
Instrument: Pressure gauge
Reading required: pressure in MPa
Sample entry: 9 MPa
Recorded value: 1.1 MPa
